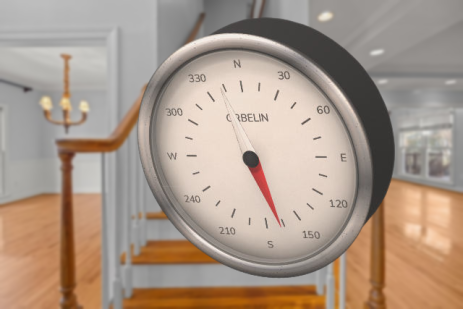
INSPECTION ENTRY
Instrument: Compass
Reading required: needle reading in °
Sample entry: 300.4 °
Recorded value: 165 °
